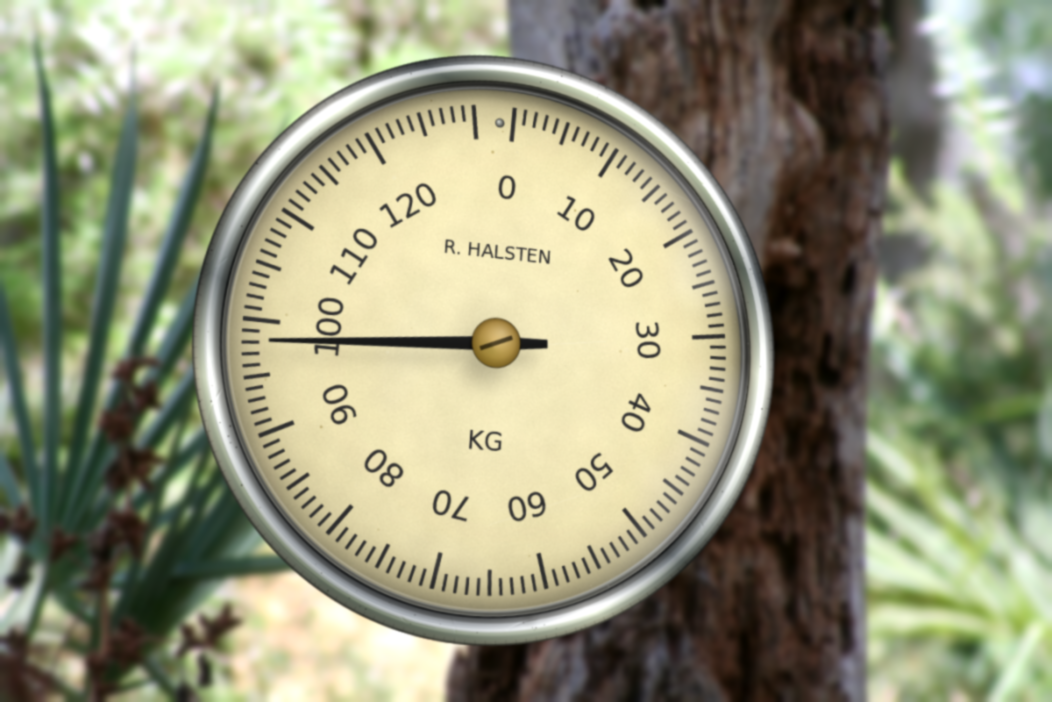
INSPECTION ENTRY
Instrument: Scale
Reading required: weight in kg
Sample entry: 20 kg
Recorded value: 98 kg
